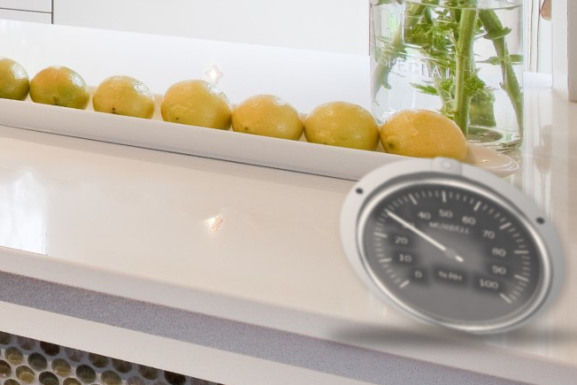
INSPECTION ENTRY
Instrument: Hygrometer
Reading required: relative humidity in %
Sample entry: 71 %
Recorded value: 30 %
